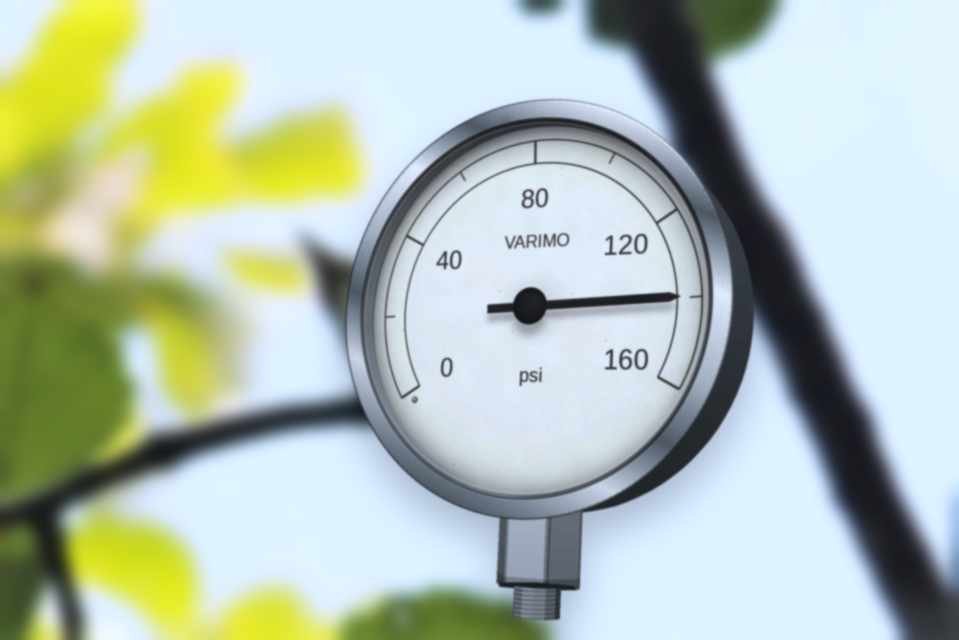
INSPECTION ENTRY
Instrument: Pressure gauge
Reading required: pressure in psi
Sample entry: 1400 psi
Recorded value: 140 psi
